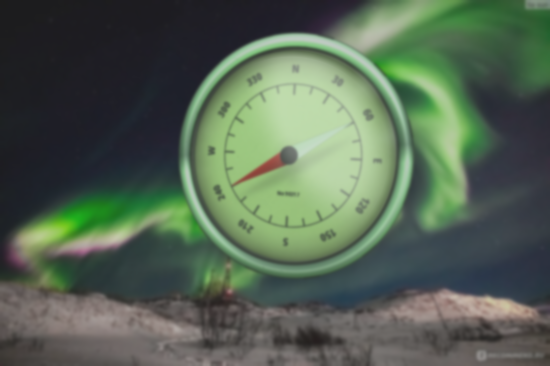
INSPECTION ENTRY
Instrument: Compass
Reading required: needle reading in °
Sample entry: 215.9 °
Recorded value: 240 °
